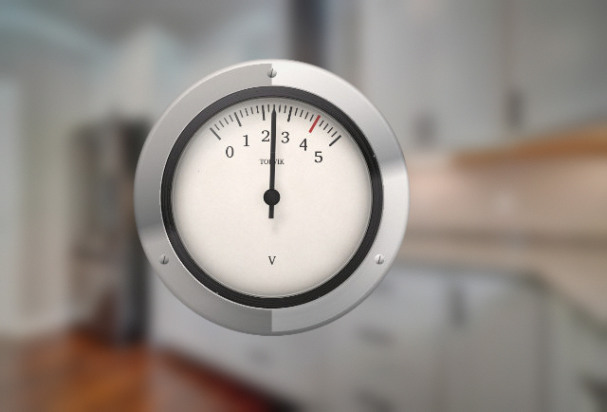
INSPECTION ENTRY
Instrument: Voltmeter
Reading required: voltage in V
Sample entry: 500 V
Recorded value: 2.4 V
